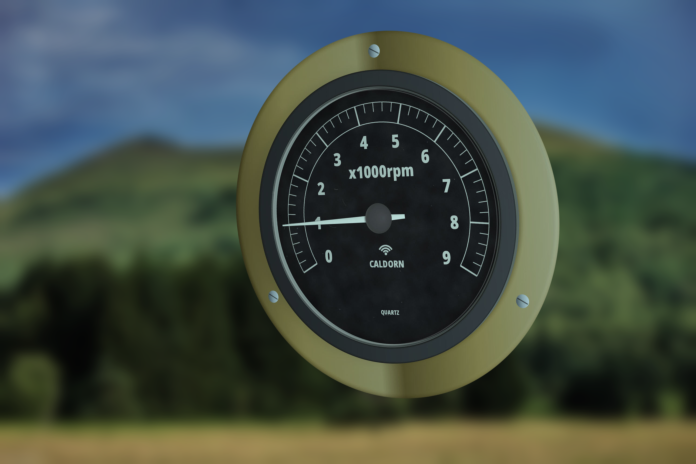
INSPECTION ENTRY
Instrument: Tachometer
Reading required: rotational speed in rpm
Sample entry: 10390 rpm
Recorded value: 1000 rpm
